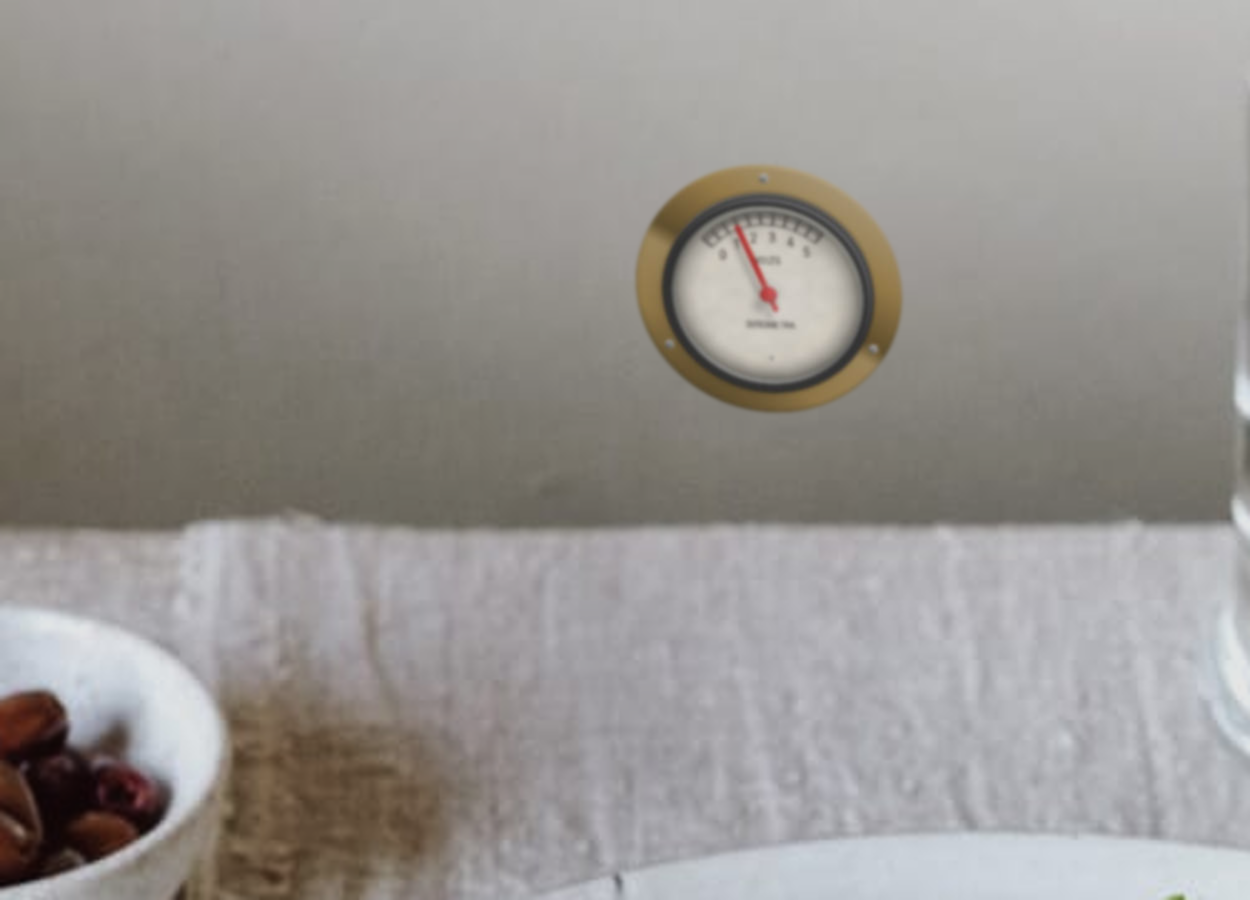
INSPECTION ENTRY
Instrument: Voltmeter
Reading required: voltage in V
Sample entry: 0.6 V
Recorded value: 1.5 V
